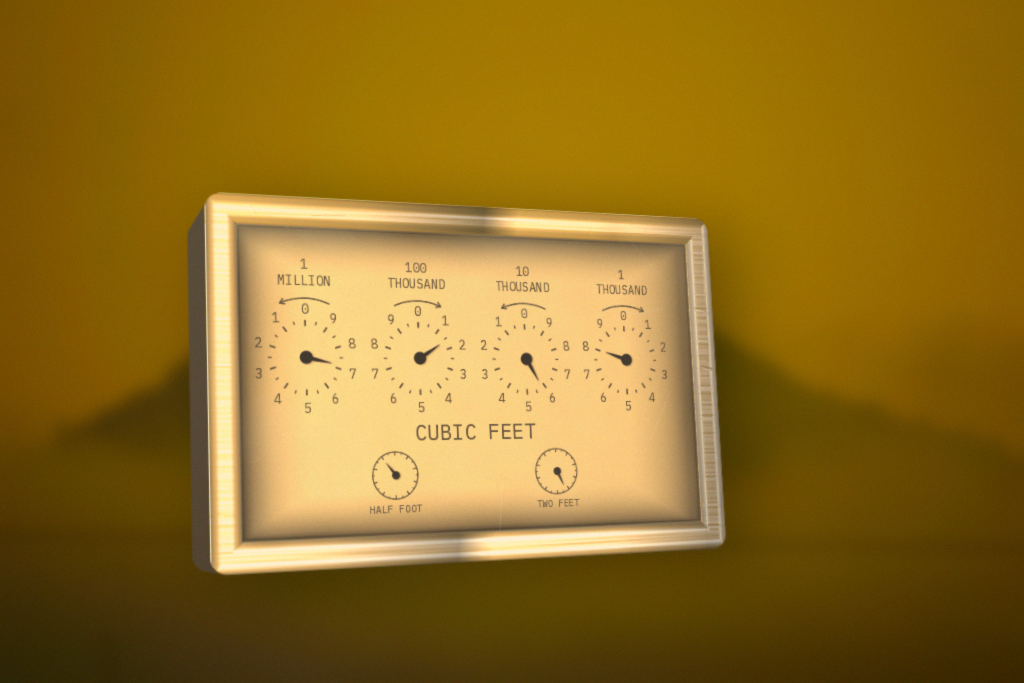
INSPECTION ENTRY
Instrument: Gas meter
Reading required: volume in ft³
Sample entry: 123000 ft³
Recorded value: 715800 ft³
